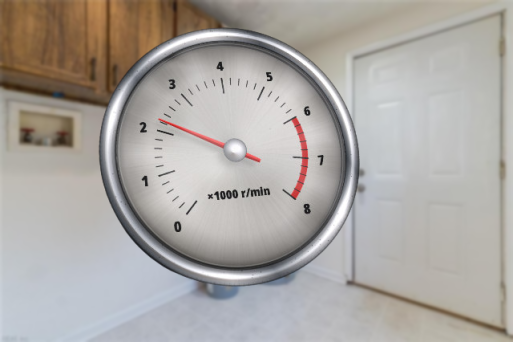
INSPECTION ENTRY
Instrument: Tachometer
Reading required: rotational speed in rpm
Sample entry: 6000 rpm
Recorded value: 2200 rpm
